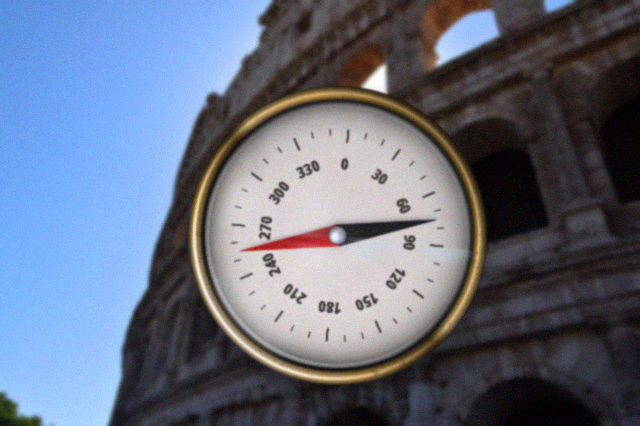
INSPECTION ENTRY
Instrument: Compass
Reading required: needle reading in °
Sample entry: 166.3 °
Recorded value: 255 °
